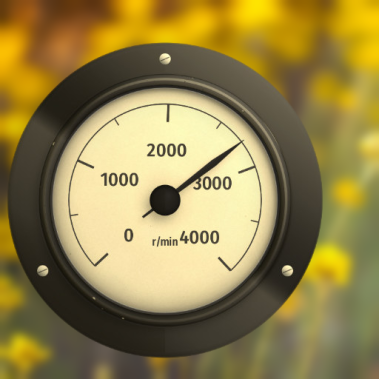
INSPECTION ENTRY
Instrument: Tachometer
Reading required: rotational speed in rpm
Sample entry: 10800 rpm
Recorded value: 2750 rpm
